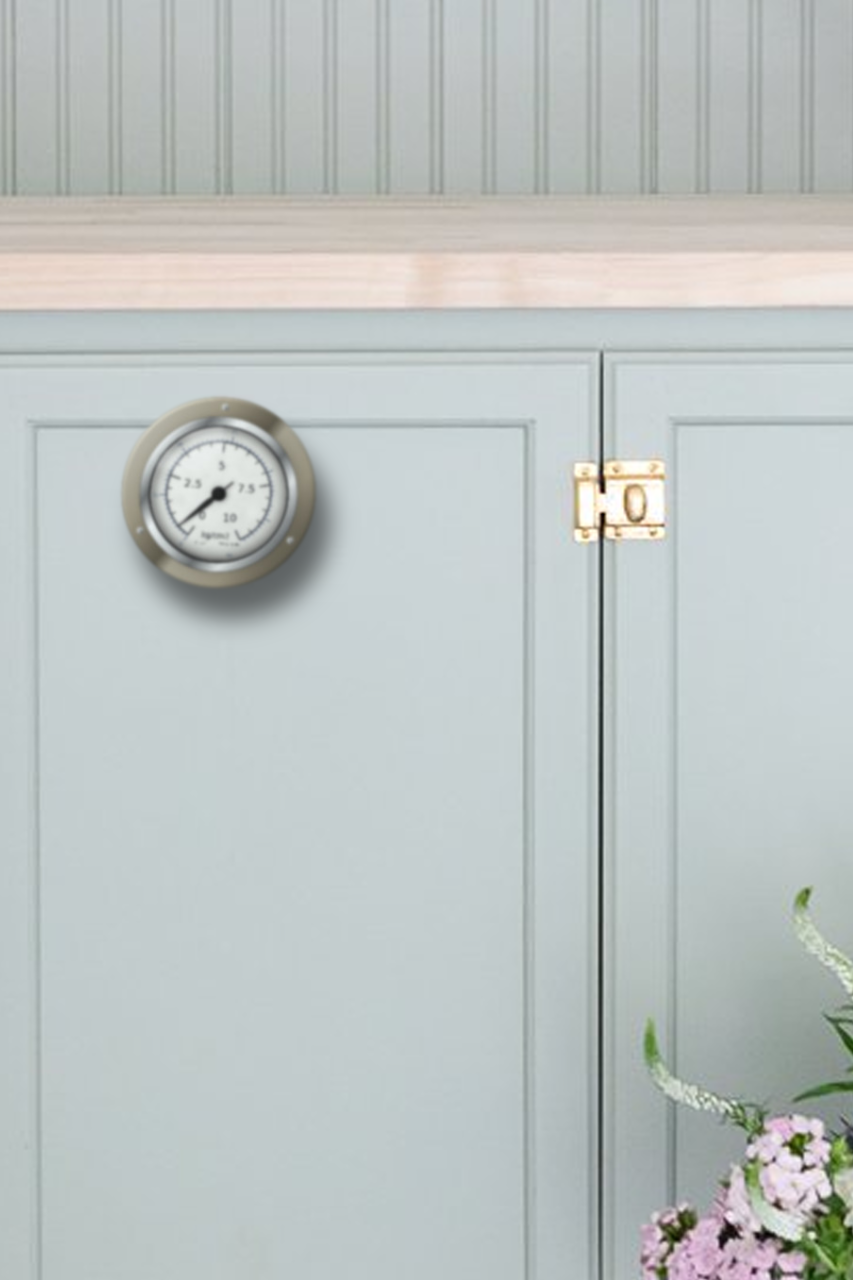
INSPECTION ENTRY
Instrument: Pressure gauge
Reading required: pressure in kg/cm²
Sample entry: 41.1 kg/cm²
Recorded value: 0.5 kg/cm²
